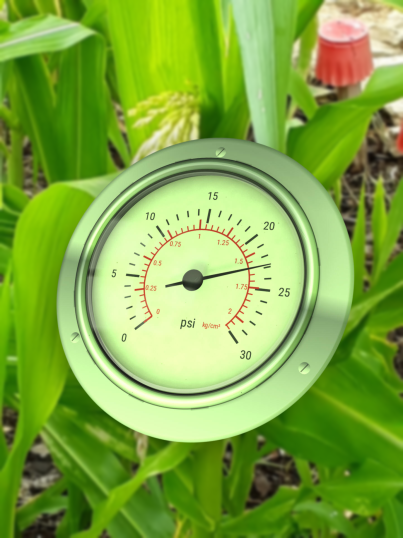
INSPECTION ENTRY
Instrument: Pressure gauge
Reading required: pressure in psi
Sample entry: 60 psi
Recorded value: 23 psi
